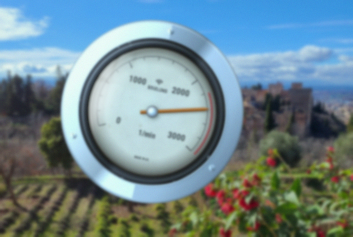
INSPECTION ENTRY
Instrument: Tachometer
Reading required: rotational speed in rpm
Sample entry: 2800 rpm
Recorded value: 2400 rpm
